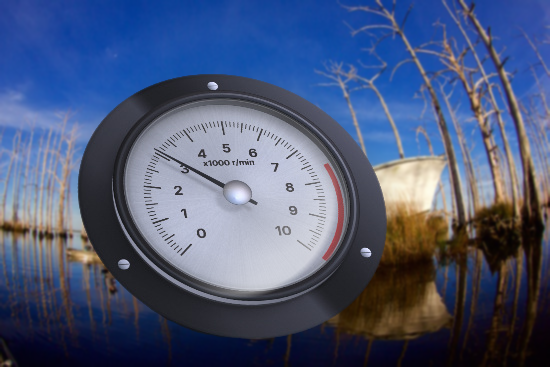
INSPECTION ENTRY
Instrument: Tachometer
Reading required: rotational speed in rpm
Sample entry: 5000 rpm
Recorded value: 3000 rpm
